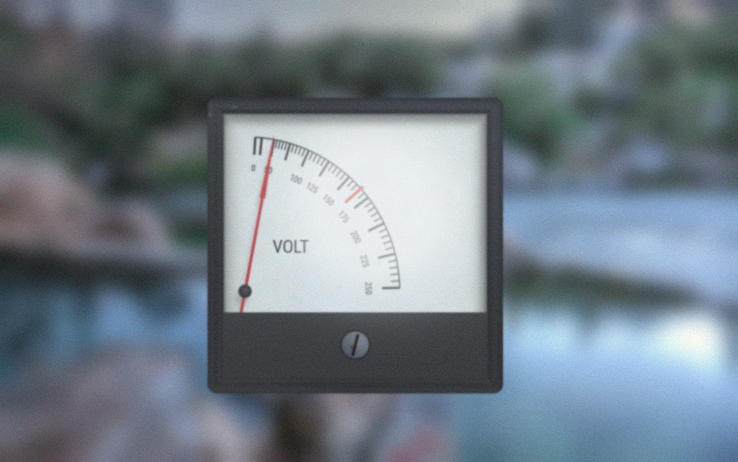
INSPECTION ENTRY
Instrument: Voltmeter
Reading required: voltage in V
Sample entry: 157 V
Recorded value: 50 V
